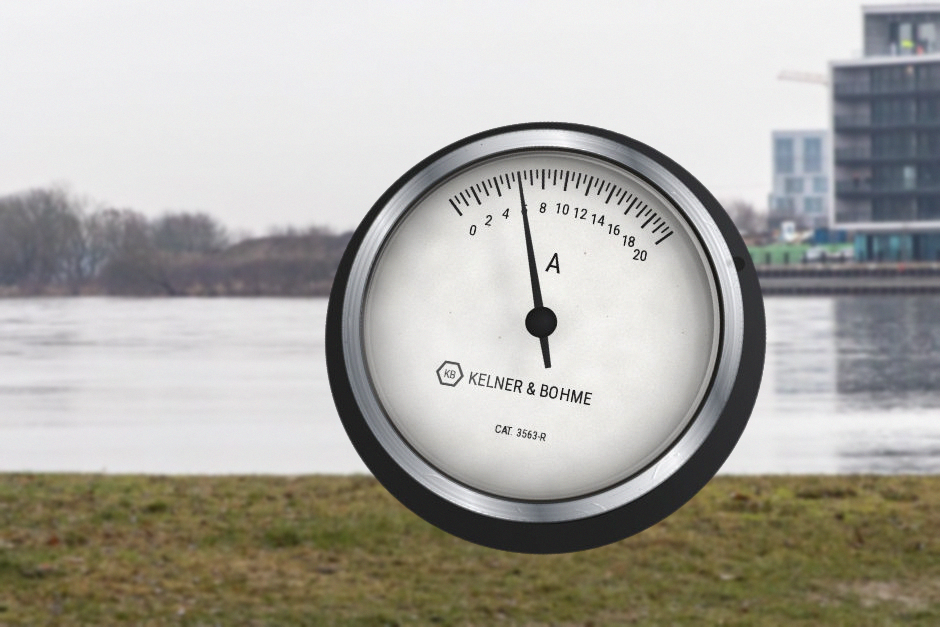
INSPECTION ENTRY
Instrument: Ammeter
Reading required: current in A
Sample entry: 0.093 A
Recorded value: 6 A
